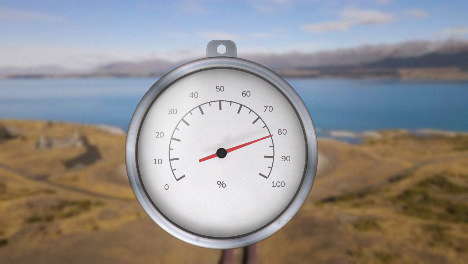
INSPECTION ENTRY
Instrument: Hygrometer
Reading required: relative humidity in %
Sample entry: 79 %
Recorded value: 80 %
